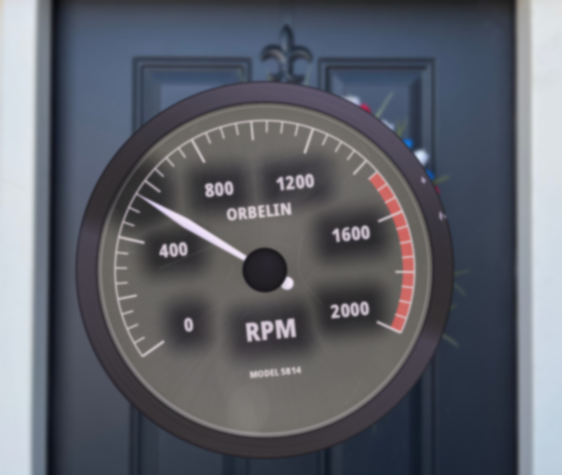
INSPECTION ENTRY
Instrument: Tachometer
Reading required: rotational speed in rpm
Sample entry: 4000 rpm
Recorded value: 550 rpm
